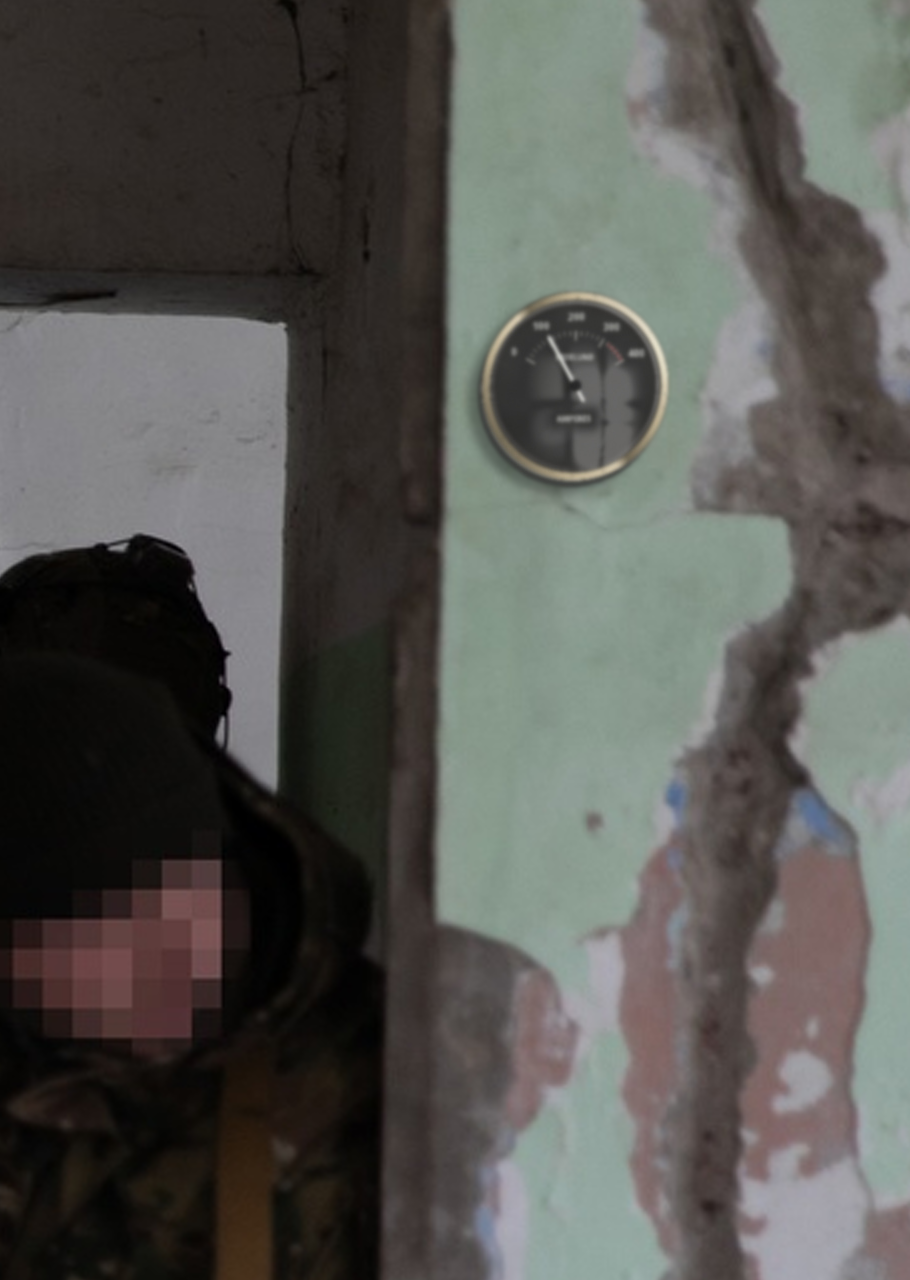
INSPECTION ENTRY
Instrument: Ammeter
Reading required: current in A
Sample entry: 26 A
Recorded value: 100 A
